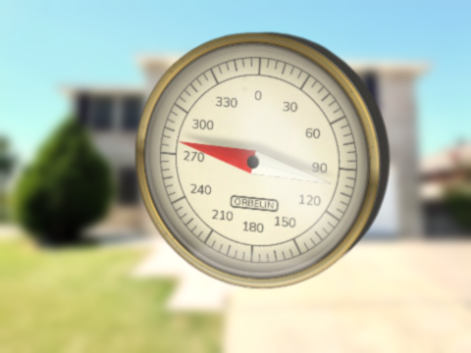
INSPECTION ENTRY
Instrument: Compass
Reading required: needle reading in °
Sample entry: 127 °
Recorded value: 280 °
